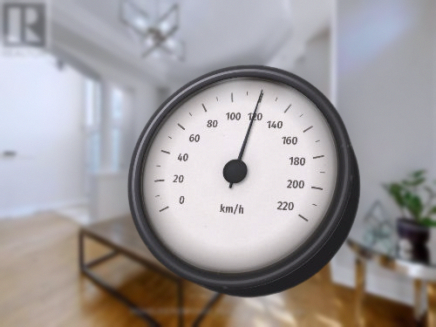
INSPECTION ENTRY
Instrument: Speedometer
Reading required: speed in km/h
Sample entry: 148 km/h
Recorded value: 120 km/h
